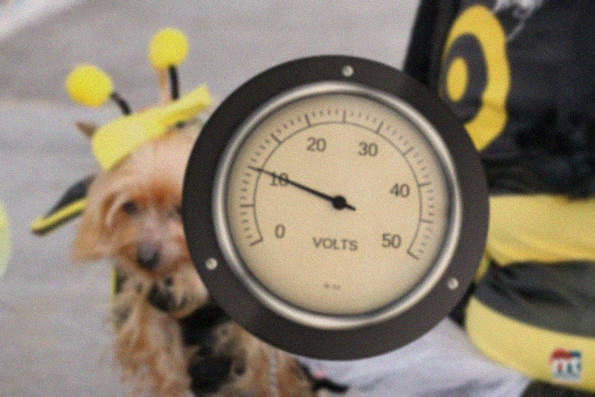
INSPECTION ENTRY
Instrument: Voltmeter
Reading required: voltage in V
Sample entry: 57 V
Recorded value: 10 V
